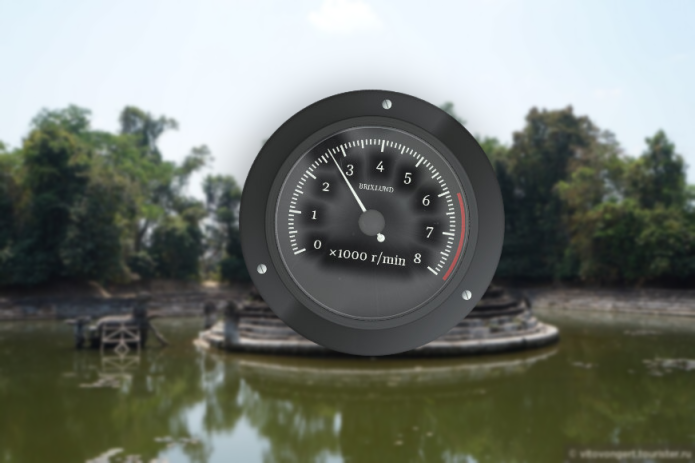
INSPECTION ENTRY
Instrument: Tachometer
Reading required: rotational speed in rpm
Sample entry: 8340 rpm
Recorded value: 2700 rpm
